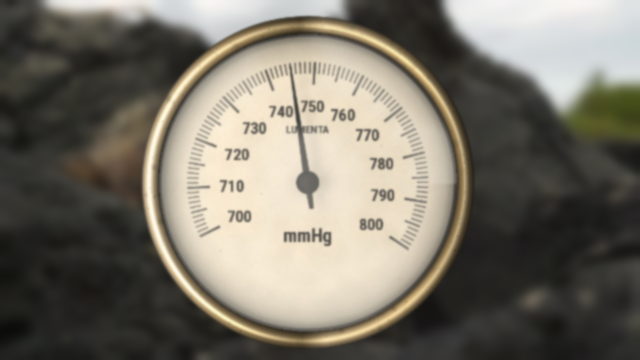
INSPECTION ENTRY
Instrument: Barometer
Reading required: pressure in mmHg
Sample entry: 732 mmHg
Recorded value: 745 mmHg
